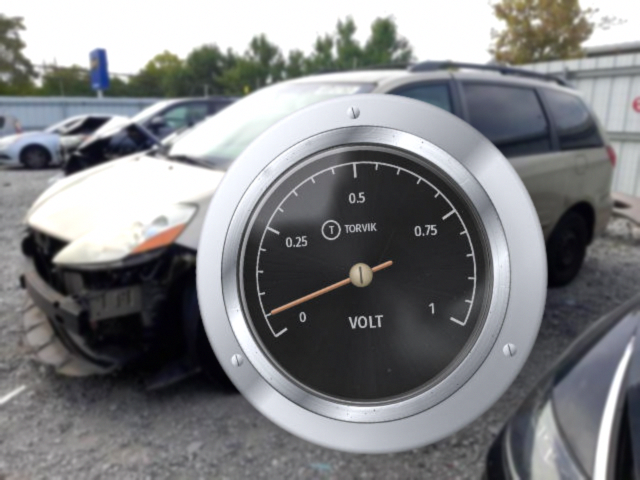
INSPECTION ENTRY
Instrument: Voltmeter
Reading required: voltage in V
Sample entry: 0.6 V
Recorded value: 0.05 V
